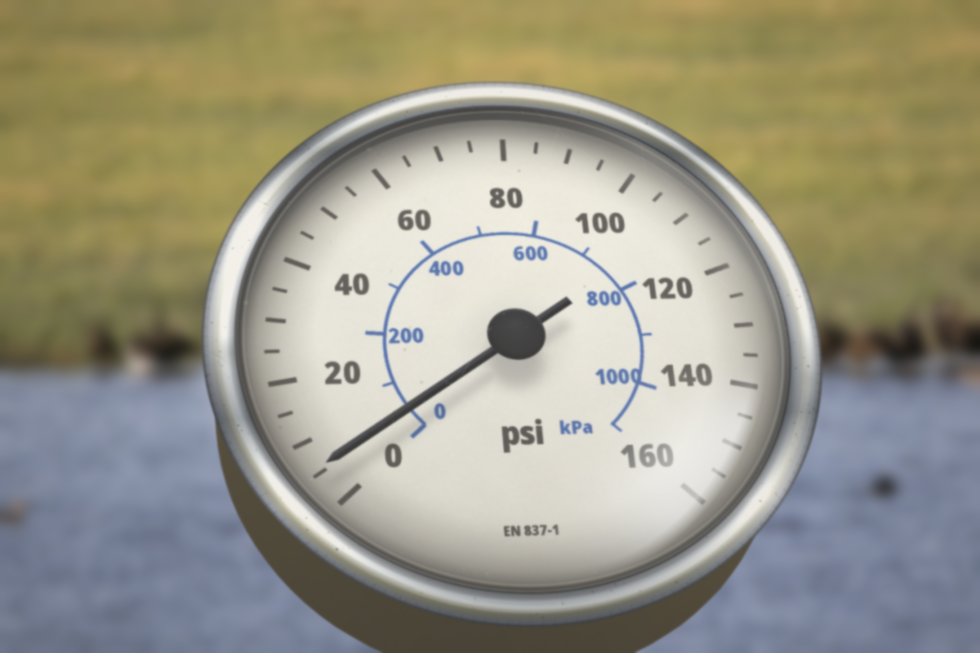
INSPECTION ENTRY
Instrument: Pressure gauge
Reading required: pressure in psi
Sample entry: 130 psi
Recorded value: 5 psi
